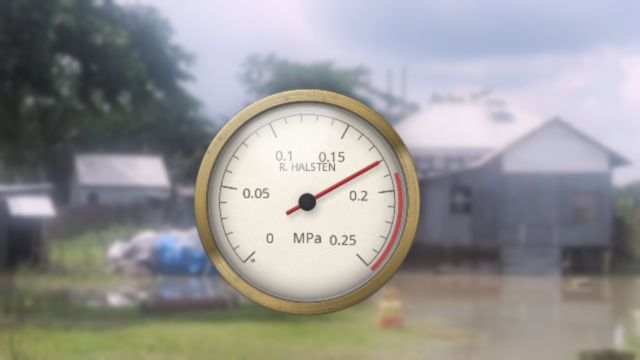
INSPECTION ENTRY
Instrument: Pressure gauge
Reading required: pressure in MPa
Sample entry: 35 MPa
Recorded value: 0.18 MPa
